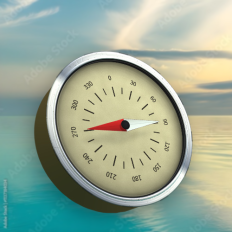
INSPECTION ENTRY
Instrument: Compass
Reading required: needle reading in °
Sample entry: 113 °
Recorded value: 270 °
